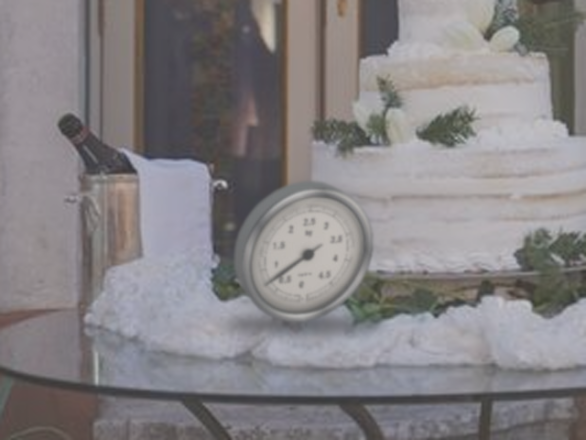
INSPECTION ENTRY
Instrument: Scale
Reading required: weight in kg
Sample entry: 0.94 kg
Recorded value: 0.75 kg
